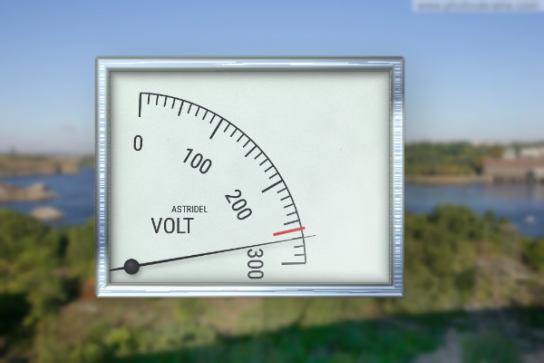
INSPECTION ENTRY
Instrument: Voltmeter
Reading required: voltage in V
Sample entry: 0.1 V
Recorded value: 270 V
